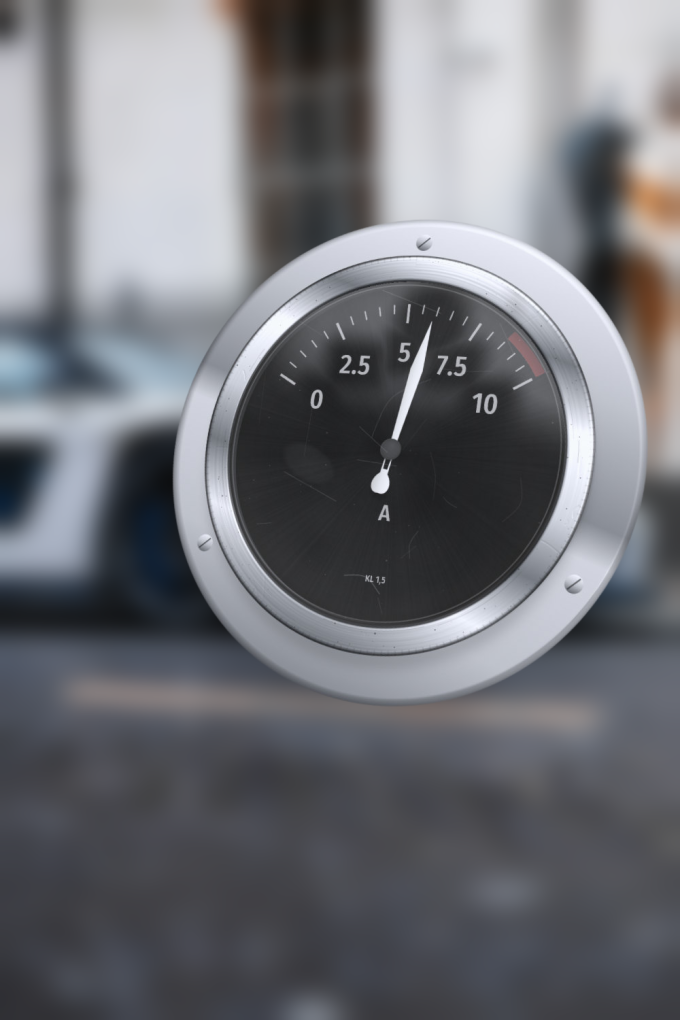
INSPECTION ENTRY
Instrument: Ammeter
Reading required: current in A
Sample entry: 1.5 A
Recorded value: 6 A
